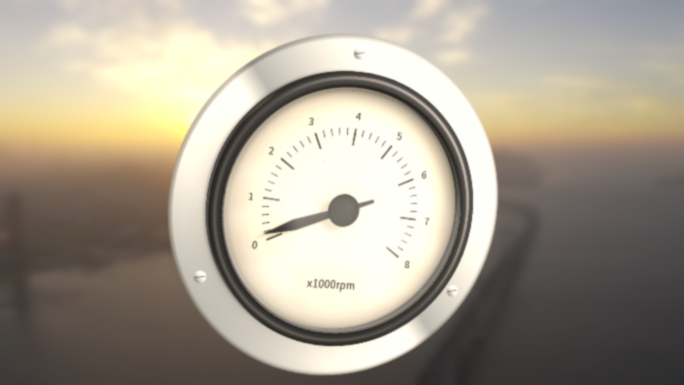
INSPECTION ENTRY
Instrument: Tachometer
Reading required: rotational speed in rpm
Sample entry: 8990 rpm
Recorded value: 200 rpm
